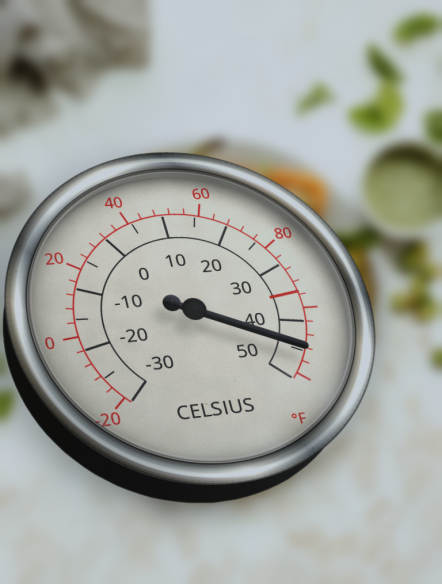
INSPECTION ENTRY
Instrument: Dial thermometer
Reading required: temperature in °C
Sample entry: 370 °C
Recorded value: 45 °C
